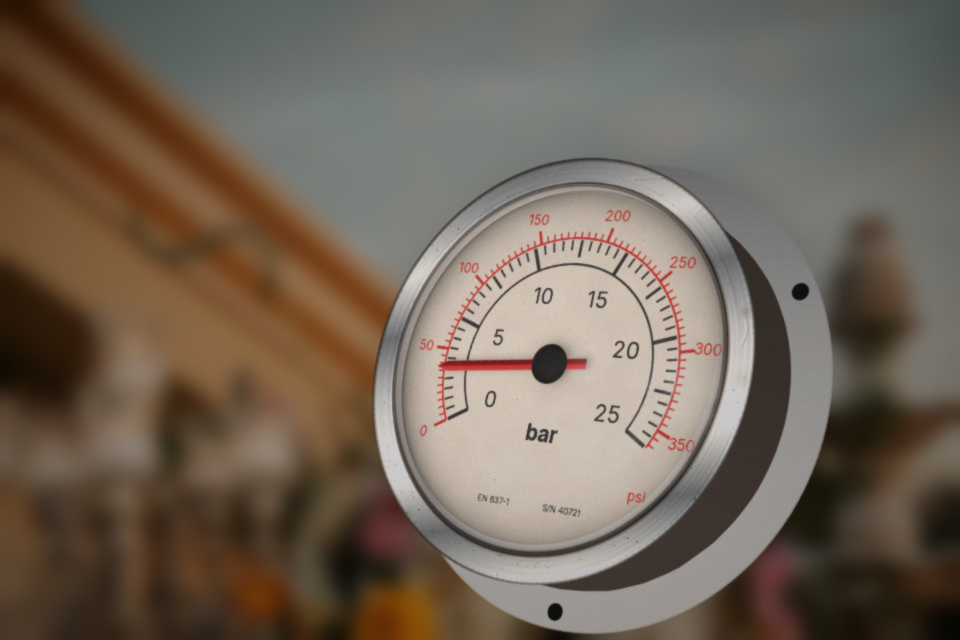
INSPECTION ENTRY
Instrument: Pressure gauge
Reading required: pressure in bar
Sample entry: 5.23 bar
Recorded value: 2.5 bar
